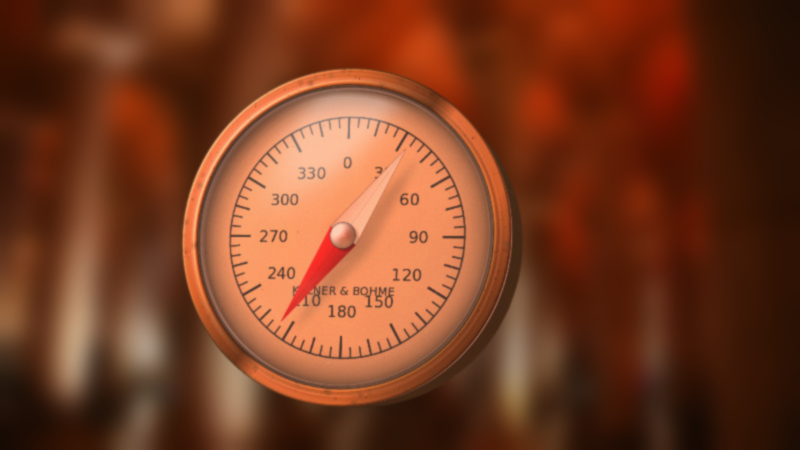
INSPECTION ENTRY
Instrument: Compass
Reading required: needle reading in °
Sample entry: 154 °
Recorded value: 215 °
